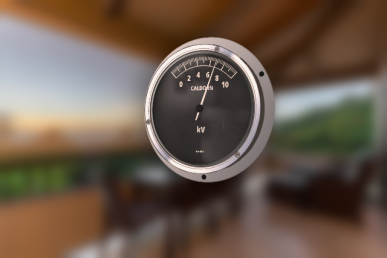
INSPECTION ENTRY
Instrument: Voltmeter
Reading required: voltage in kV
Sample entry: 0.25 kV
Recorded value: 7 kV
